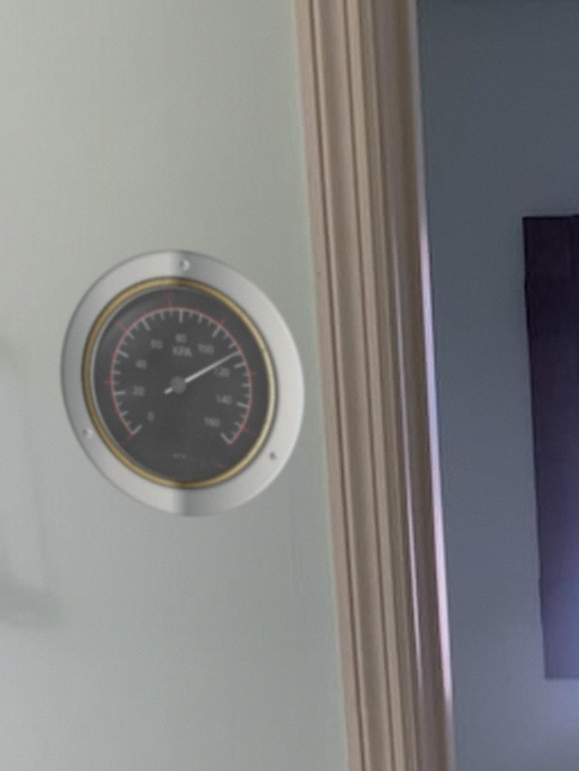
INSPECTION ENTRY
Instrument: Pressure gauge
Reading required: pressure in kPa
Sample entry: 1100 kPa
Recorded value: 115 kPa
